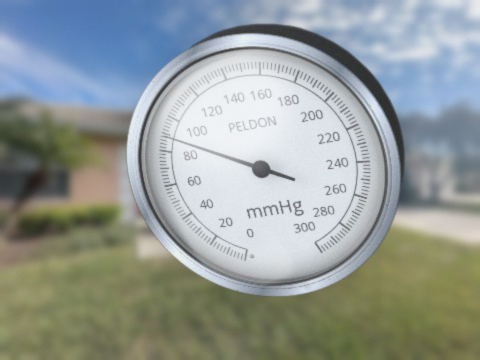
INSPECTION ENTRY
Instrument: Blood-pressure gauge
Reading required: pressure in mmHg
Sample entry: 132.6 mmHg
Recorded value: 90 mmHg
